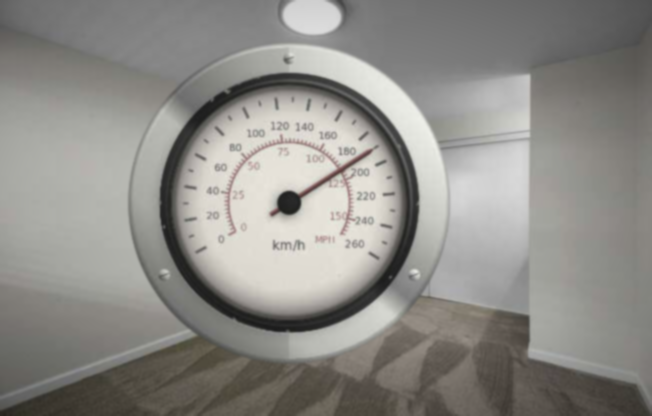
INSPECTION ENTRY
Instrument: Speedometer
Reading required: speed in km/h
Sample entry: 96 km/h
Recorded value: 190 km/h
